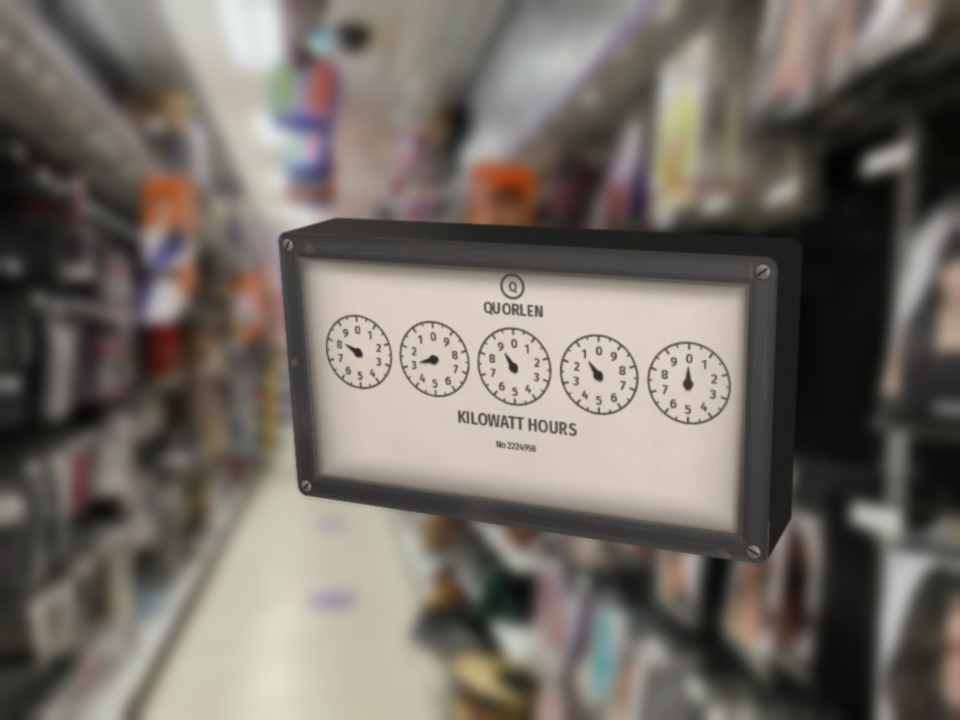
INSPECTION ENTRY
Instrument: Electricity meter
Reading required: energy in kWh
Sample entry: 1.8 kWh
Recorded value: 82910 kWh
